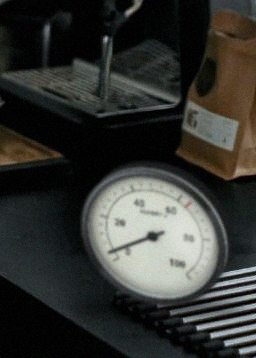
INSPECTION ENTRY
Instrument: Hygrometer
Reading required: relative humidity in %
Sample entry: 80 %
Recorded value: 4 %
